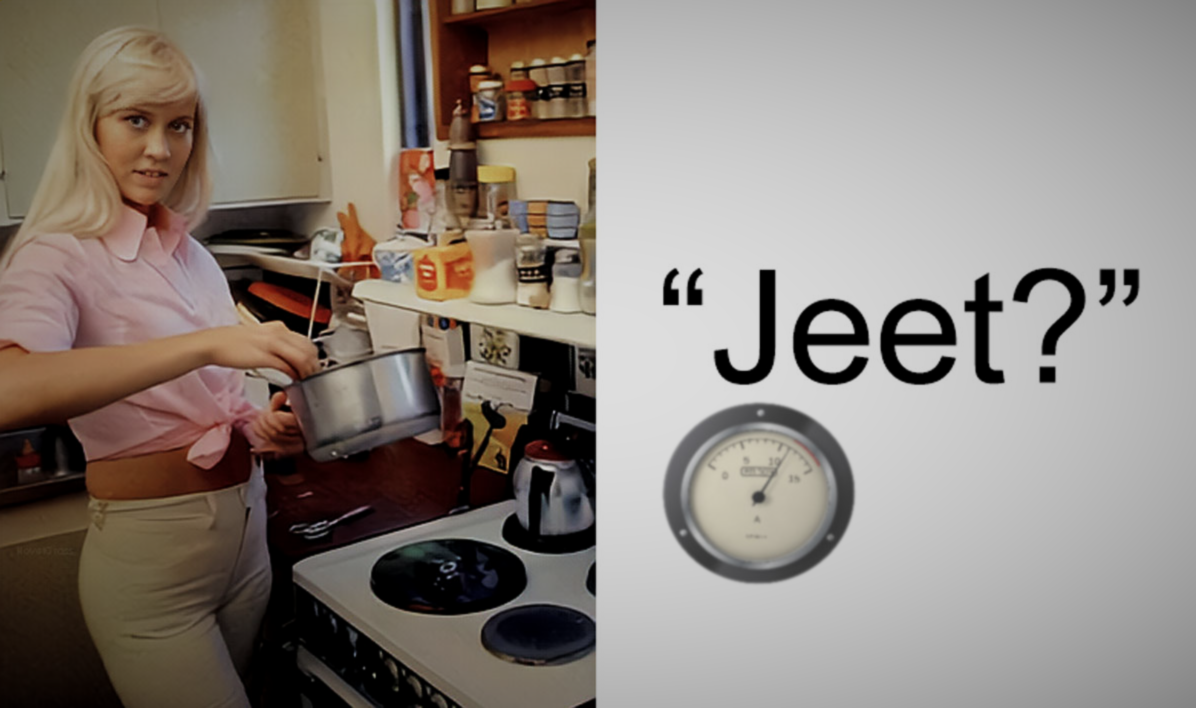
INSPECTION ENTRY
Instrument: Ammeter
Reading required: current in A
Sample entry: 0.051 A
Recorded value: 11 A
